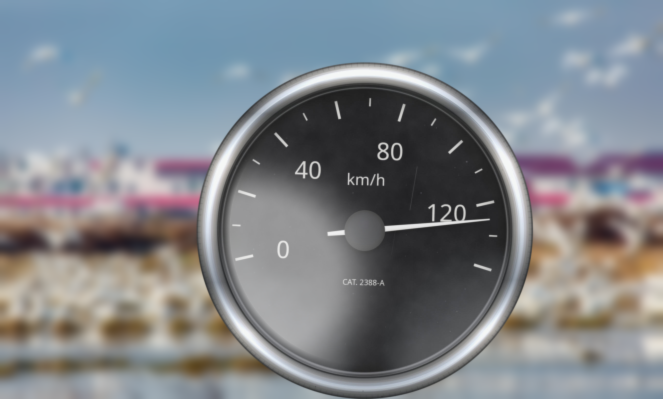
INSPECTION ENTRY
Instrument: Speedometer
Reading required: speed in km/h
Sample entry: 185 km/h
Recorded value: 125 km/h
